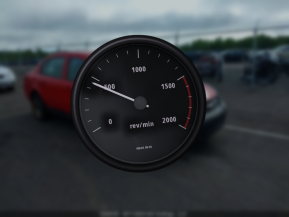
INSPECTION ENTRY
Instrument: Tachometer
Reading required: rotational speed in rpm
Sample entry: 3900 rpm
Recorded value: 450 rpm
